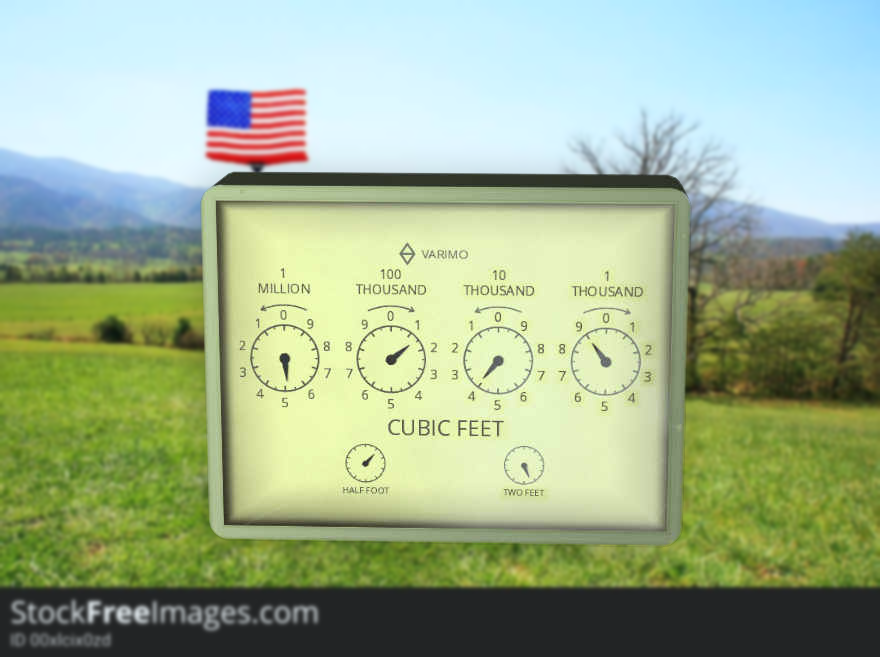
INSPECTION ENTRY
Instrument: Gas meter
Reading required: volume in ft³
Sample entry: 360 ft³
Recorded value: 513900 ft³
